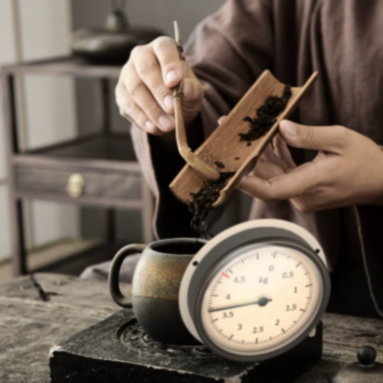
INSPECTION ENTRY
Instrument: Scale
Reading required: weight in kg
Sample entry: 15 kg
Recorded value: 3.75 kg
